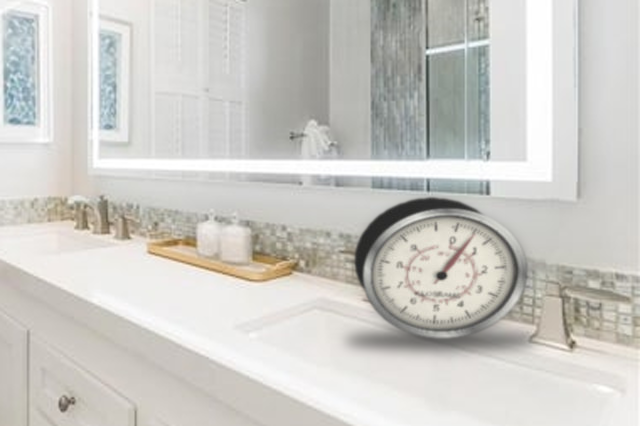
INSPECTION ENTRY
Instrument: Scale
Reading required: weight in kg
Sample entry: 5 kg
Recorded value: 0.5 kg
